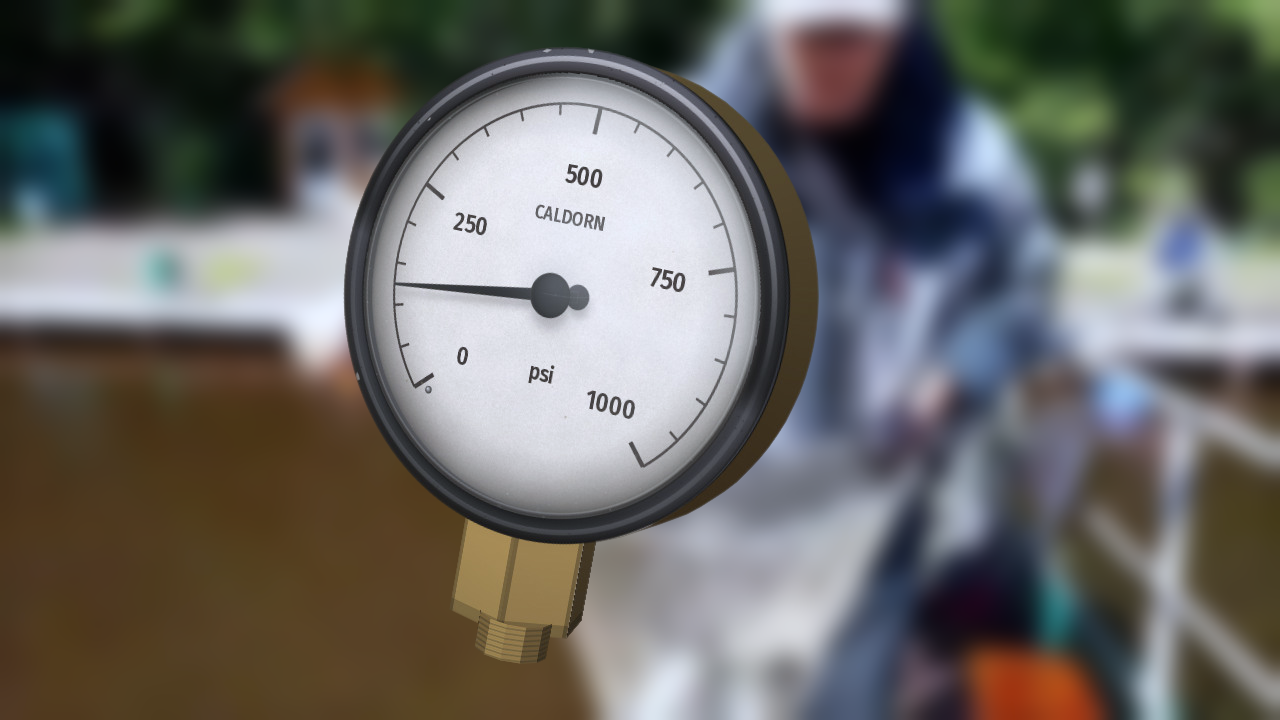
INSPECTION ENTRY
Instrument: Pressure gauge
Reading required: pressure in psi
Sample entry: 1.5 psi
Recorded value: 125 psi
